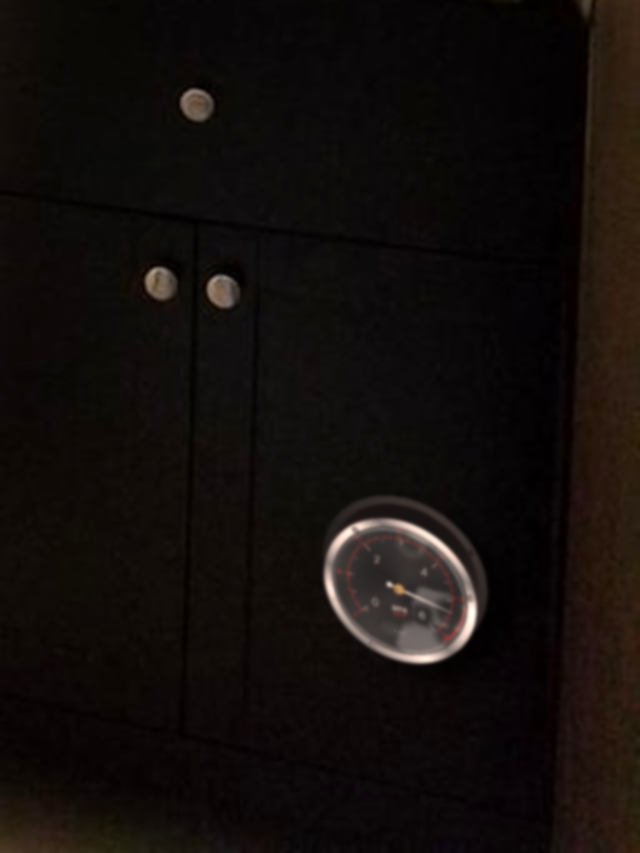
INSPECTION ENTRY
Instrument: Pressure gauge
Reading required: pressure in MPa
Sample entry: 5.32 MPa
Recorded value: 5.25 MPa
